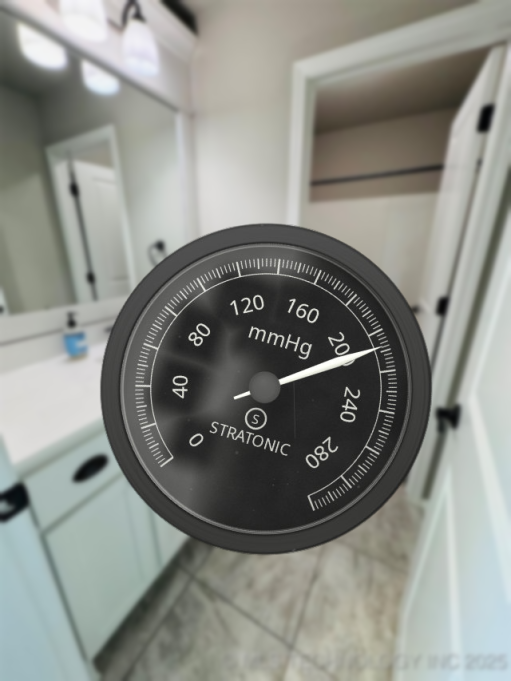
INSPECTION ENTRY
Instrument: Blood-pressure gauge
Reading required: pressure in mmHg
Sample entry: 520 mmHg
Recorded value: 208 mmHg
